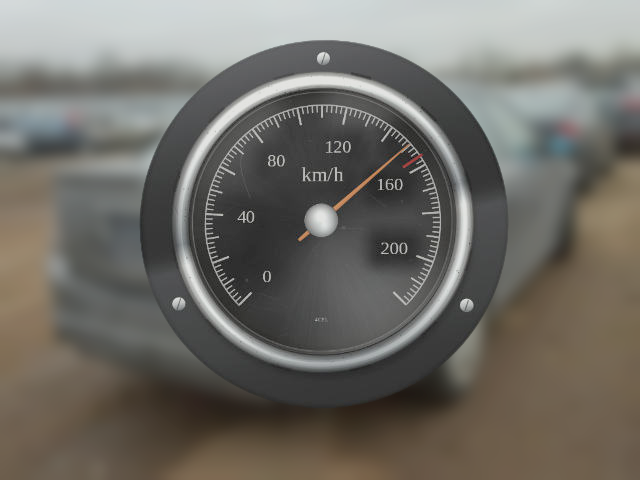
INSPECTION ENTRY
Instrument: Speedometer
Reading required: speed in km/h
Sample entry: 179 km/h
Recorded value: 150 km/h
